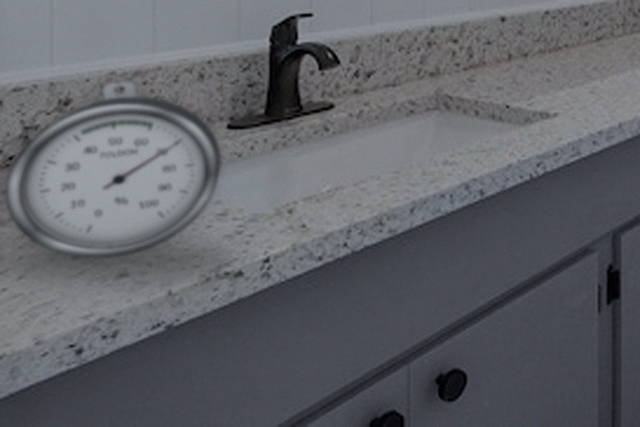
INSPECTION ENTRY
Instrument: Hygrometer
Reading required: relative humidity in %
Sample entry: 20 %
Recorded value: 70 %
